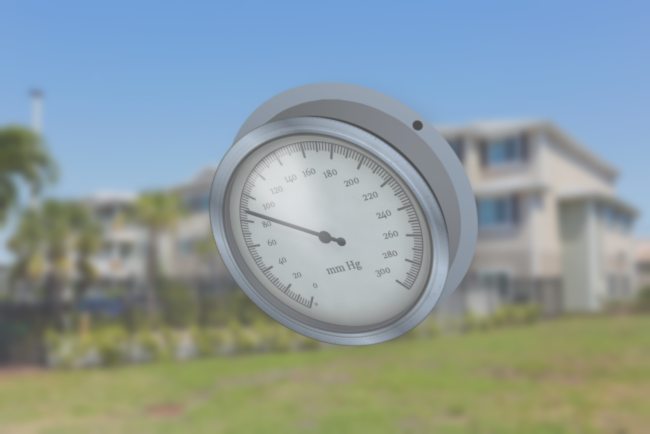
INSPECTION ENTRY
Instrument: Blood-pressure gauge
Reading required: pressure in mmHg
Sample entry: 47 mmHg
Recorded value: 90 mmHg
